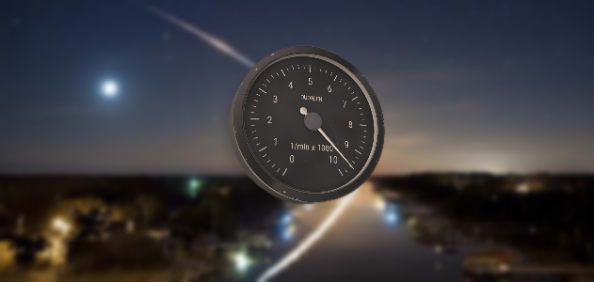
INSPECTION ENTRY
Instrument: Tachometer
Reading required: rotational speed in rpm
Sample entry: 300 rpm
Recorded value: 9600 rpm
